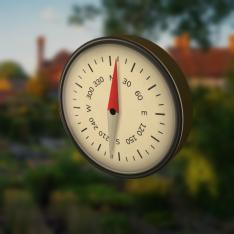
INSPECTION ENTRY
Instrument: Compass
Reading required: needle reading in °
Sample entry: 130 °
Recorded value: 10 °
